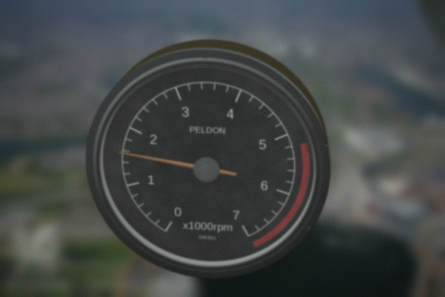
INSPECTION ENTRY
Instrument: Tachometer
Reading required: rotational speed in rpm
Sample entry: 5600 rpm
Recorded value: 1600 rpm
